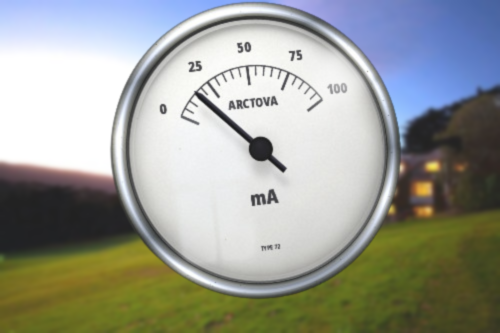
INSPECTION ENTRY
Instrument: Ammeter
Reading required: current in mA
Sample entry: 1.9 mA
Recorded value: 15 mA
